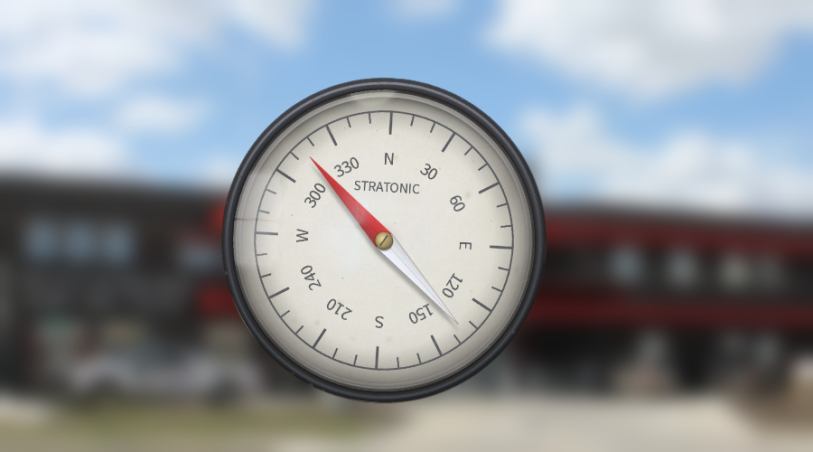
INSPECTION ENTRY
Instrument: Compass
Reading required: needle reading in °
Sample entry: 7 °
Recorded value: 315 °
